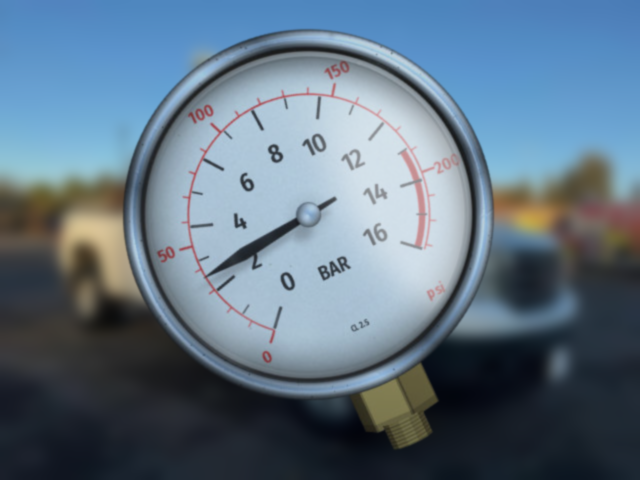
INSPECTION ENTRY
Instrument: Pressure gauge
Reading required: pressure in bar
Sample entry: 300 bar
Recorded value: 2.5 bar
